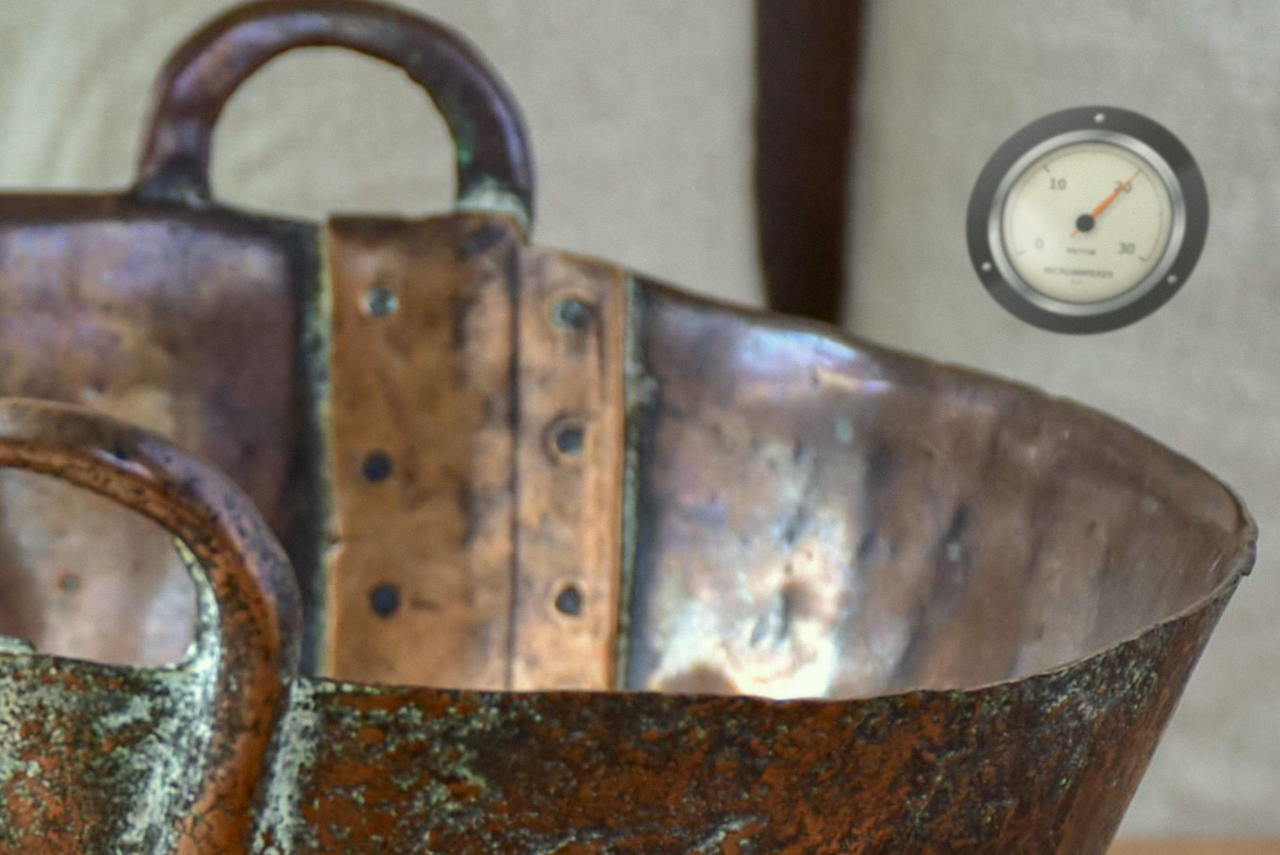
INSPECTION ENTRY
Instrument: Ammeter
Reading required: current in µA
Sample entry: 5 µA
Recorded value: 20 µA
